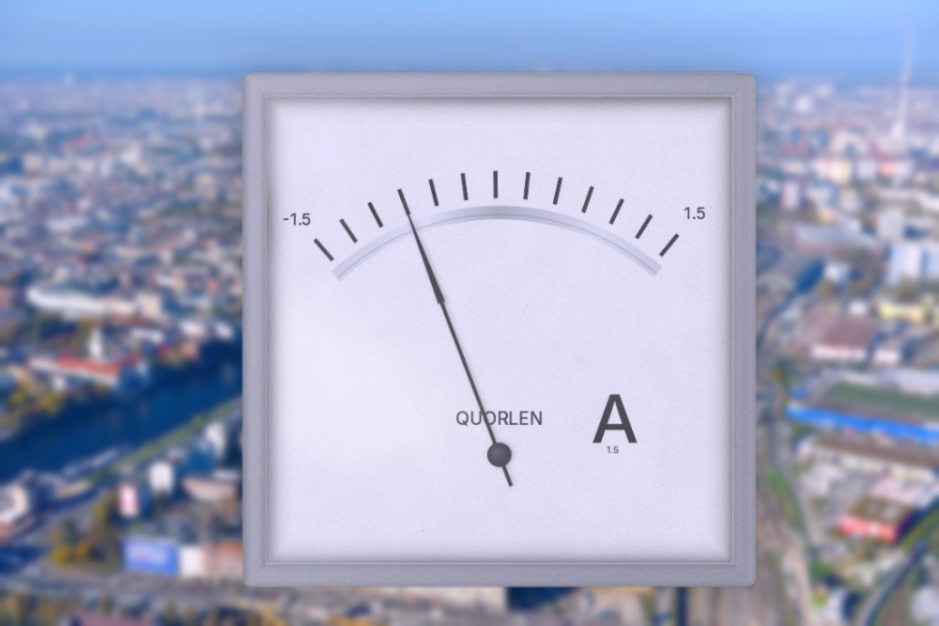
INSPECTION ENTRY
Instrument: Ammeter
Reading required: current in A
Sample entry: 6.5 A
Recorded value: -0.75 A
